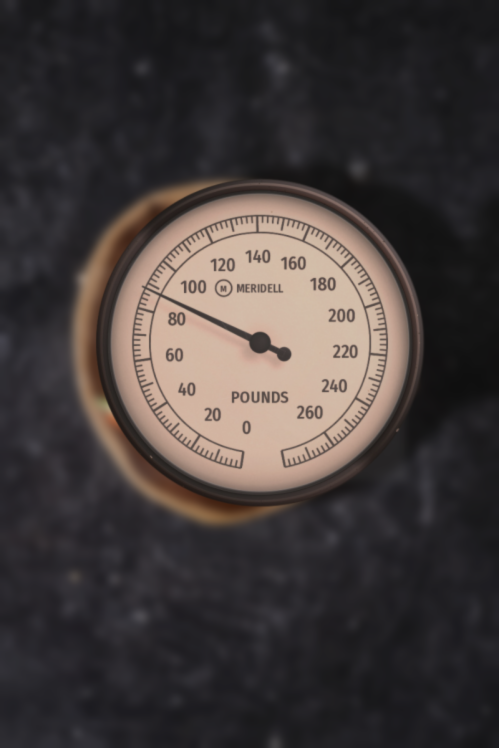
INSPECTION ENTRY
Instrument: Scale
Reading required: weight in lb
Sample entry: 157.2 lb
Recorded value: 88 lb
